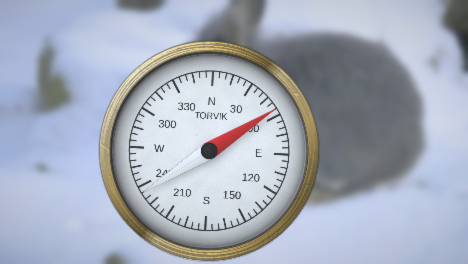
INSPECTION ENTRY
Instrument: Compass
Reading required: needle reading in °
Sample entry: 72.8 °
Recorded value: 55 °
